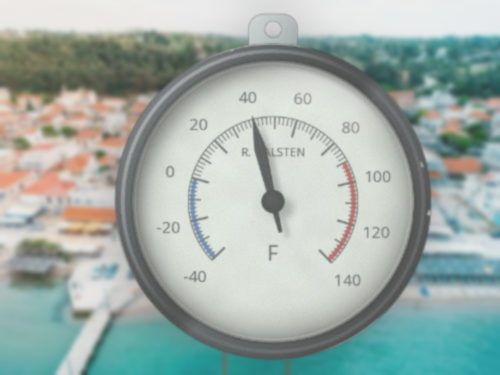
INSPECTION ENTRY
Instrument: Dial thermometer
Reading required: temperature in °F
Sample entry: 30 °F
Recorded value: 40 °F
